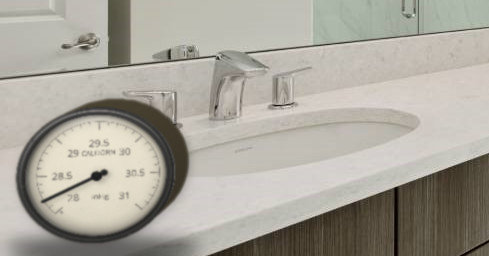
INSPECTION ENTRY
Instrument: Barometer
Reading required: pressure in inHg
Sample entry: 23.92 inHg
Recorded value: 28.2 inHg
